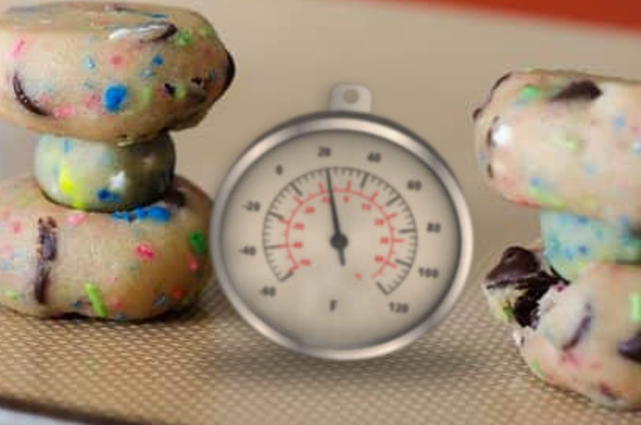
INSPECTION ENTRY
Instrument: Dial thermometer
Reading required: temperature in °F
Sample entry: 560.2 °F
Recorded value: 20 °F
